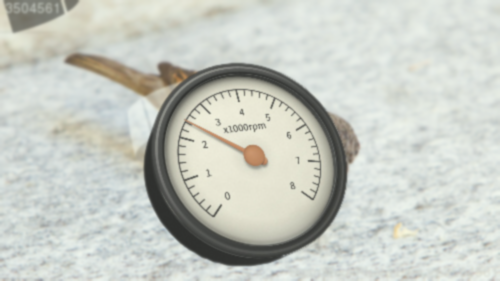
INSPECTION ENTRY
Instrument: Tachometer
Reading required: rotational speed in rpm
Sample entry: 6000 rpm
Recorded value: 2400 rpm
